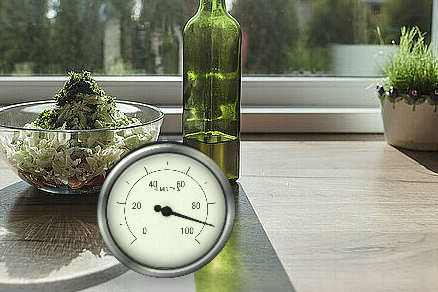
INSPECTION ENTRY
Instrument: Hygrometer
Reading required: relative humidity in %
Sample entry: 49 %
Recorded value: 90 %
